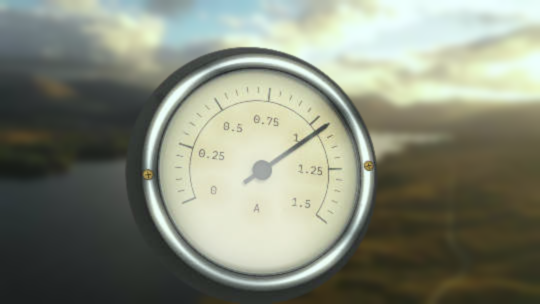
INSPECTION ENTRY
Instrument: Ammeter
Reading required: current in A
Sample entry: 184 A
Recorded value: 1.05 A
